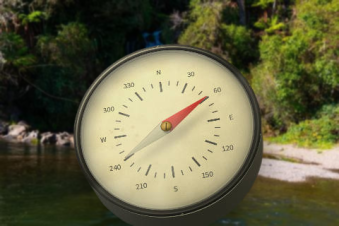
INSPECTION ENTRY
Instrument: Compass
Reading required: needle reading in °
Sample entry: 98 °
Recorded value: 60 °
